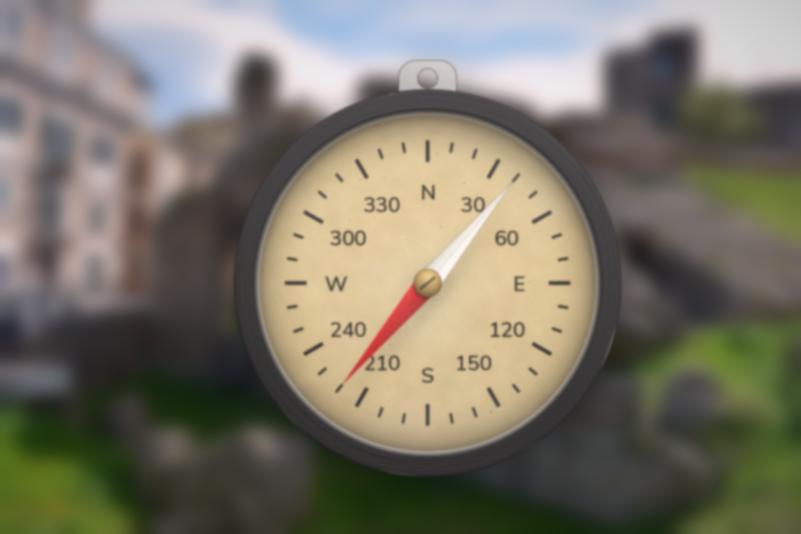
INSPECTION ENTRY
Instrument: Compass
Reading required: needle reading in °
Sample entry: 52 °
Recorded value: 220 °
